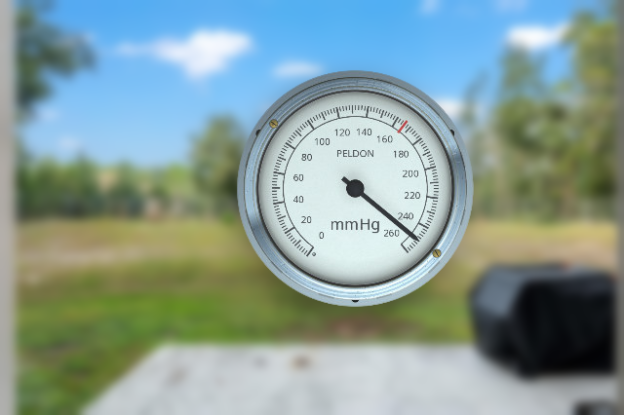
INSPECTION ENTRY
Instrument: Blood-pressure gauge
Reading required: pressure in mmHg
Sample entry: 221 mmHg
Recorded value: 250 mmHg
